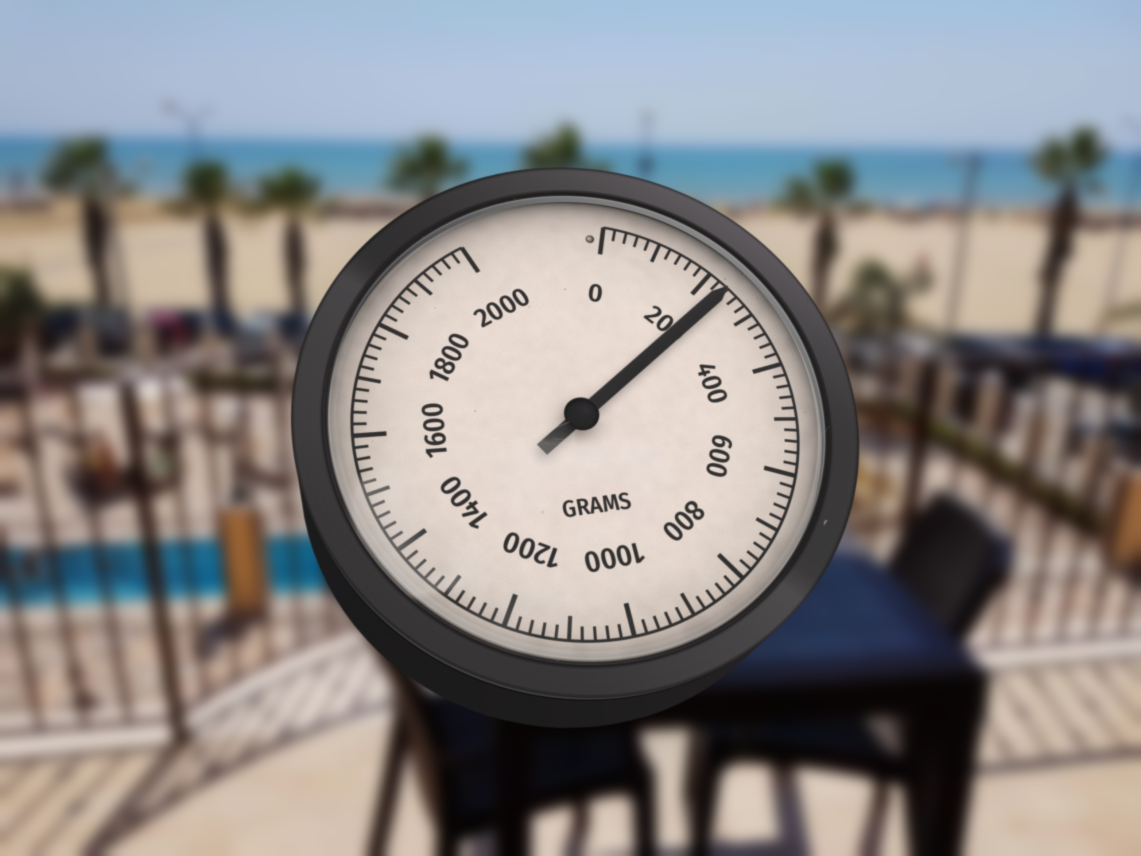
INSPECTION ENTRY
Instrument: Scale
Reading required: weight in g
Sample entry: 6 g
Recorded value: 240 g
